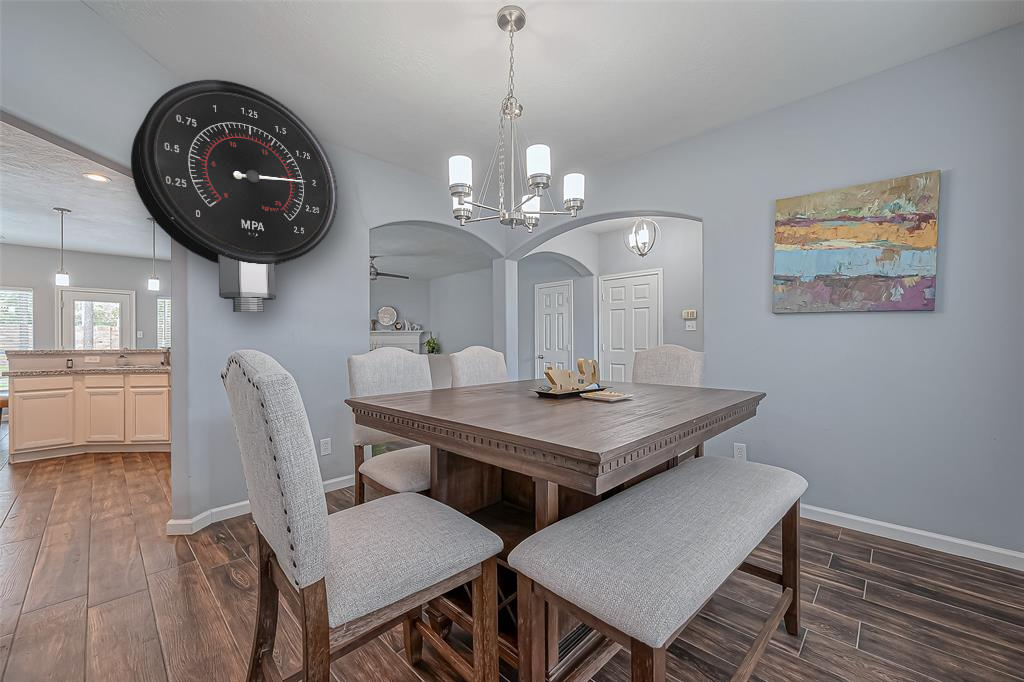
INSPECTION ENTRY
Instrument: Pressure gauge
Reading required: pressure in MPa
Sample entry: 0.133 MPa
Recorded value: 2 MPa
